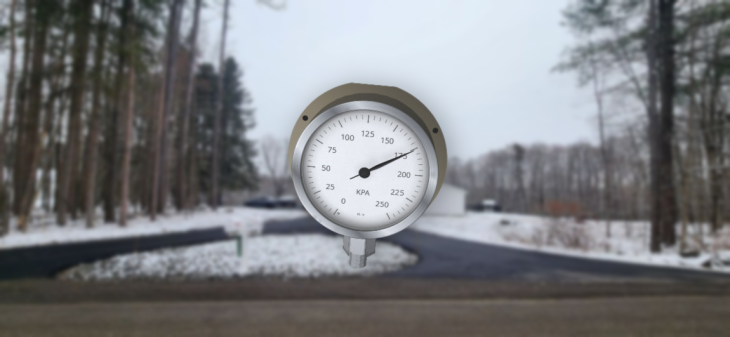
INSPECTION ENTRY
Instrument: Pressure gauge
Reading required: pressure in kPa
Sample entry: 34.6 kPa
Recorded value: 175 kPa
